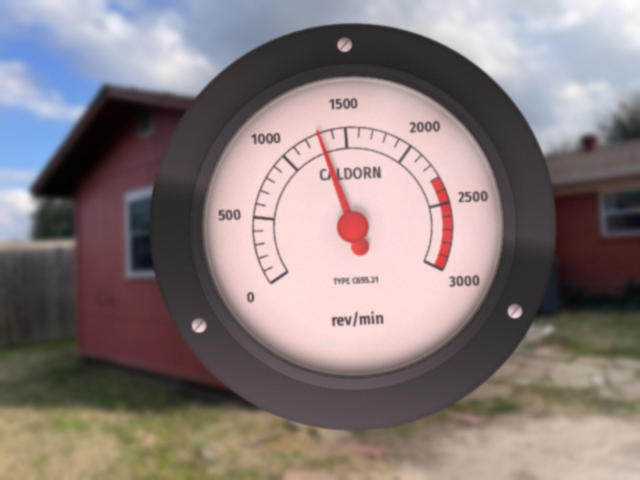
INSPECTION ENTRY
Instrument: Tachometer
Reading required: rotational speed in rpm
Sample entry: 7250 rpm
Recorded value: 1300 rpm
